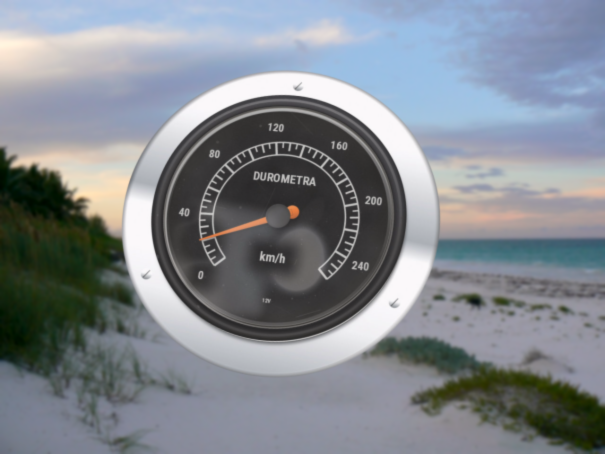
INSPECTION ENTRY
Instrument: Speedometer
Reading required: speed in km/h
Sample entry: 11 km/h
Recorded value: 20 km/h
